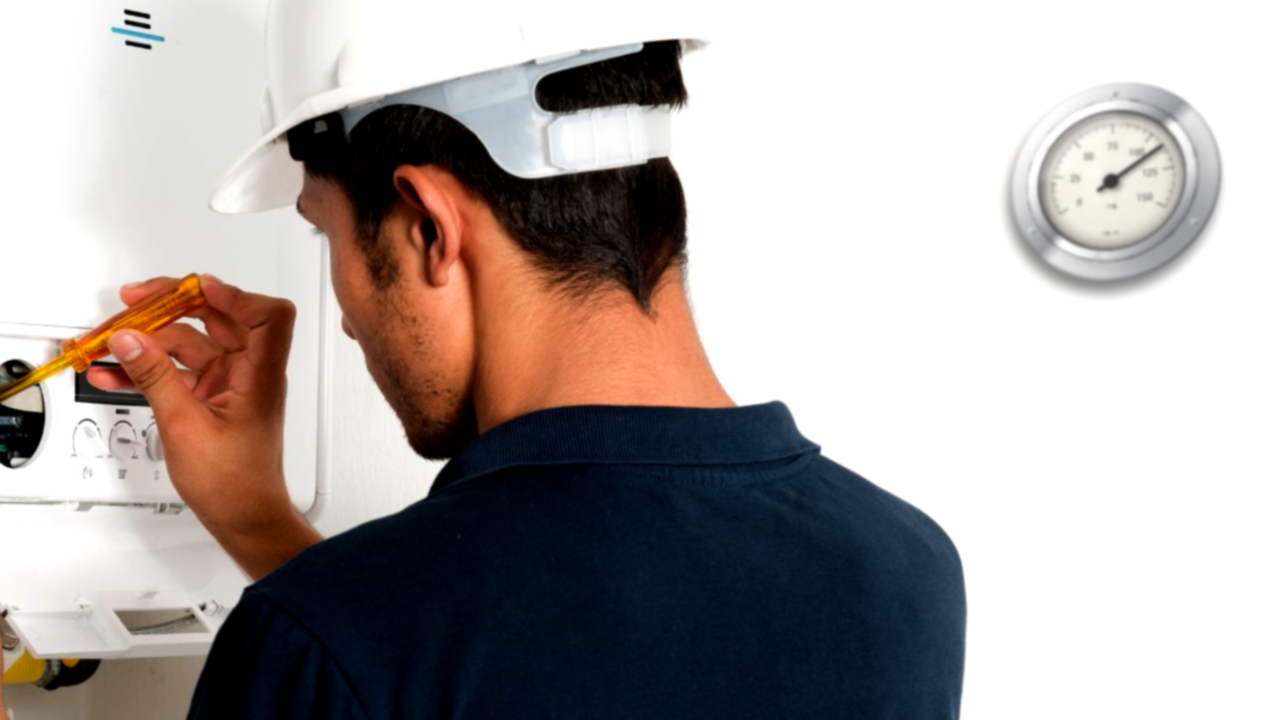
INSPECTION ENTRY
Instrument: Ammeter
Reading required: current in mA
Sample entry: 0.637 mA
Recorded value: 110 mA
